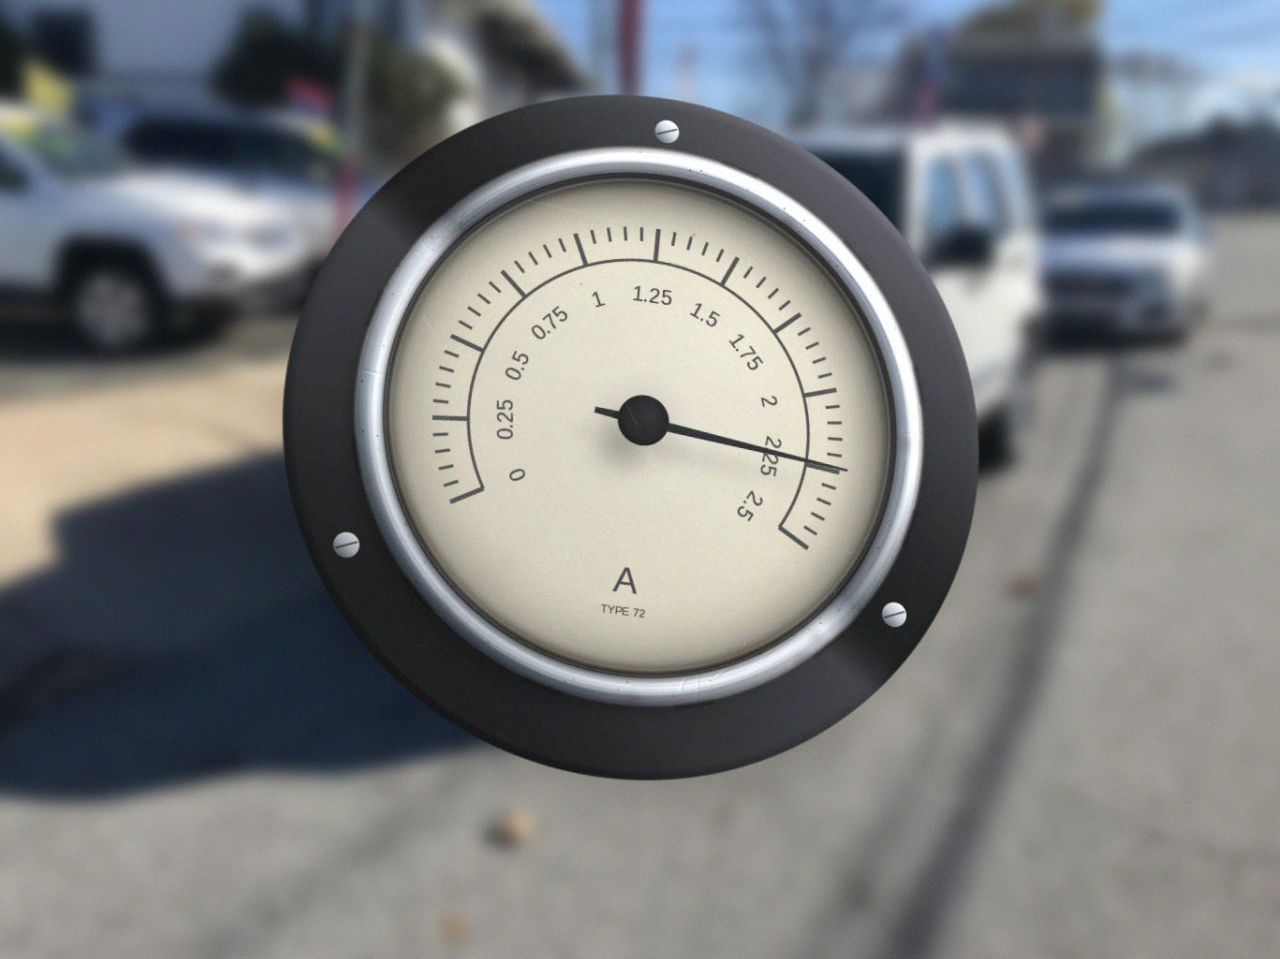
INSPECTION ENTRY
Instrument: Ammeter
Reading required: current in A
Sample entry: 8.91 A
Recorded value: 2.25 A
